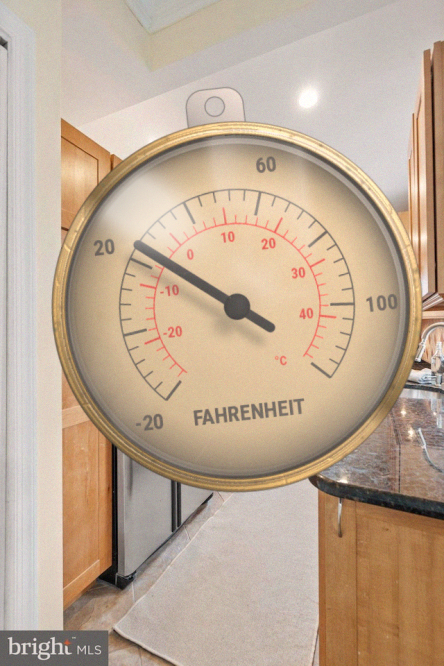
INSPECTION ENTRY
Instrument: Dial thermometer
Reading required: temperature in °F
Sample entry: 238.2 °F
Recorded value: 24 °F
